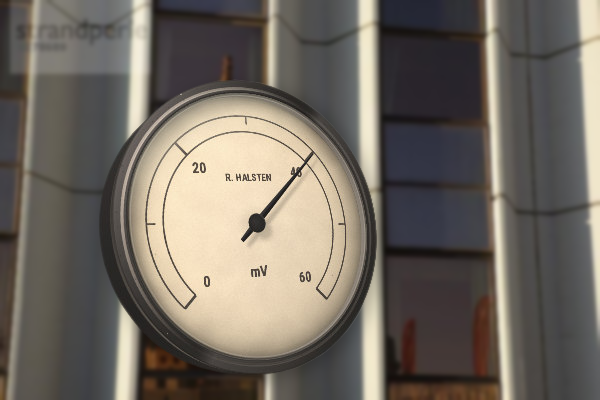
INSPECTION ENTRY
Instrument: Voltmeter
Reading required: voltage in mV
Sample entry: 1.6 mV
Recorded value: 40 mV
